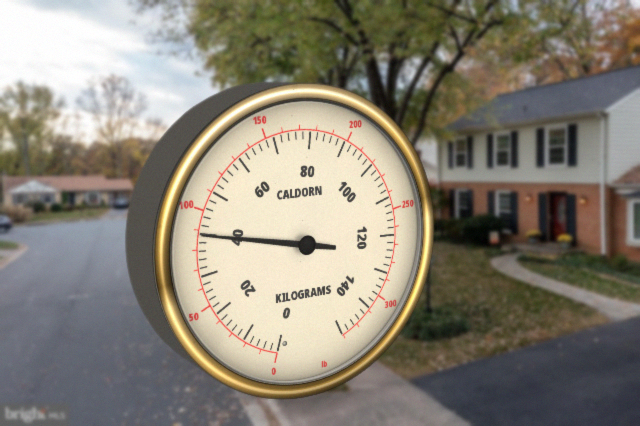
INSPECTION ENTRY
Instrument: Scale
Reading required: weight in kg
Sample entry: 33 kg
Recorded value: 40 kg
